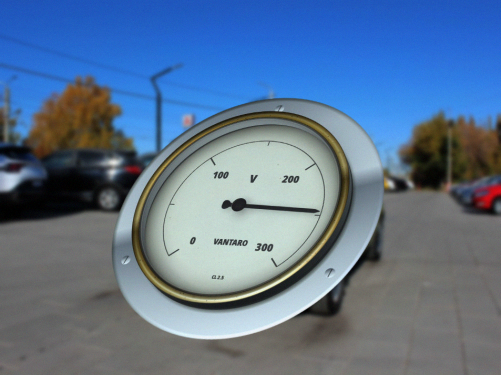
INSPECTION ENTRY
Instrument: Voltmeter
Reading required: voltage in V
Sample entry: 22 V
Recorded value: 250 V
